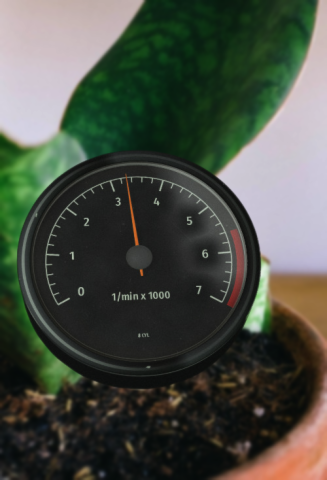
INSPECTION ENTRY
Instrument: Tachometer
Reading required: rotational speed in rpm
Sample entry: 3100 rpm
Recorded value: 3300 rpm
